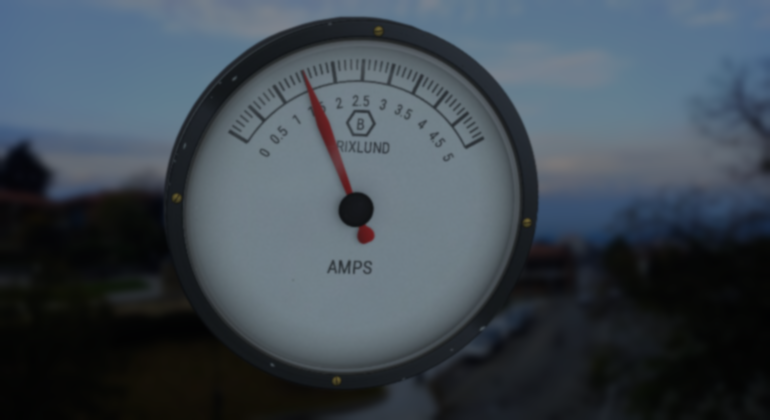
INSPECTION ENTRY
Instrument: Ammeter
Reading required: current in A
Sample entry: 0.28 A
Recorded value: 1.5 A
